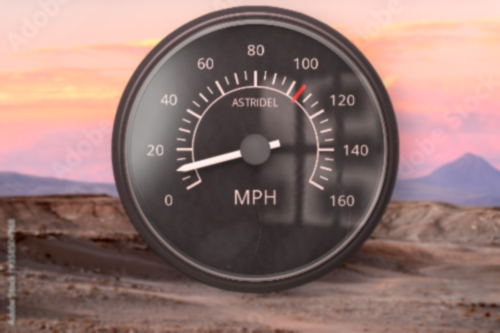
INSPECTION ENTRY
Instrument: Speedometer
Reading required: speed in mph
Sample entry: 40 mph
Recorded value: 10 mph
